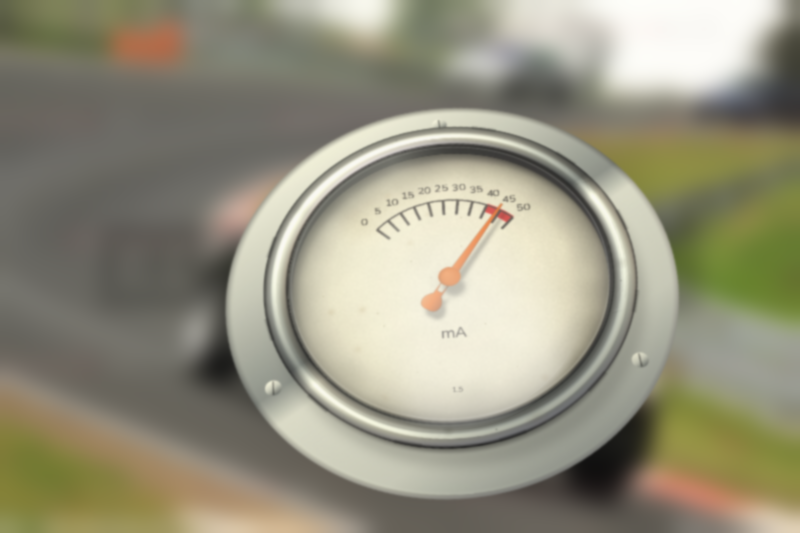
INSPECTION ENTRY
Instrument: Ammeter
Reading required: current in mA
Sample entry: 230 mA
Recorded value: 45 mA
